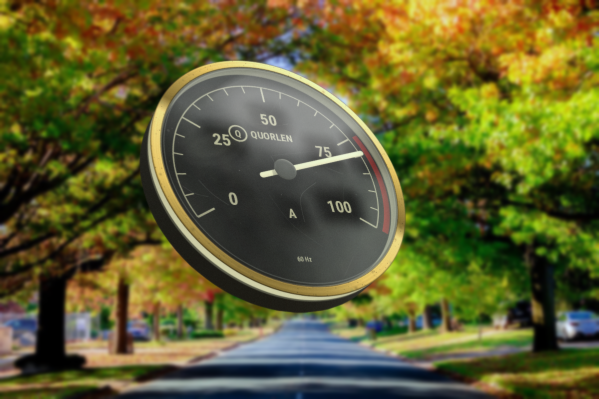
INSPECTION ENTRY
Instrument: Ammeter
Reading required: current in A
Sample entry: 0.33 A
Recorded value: 80 A
